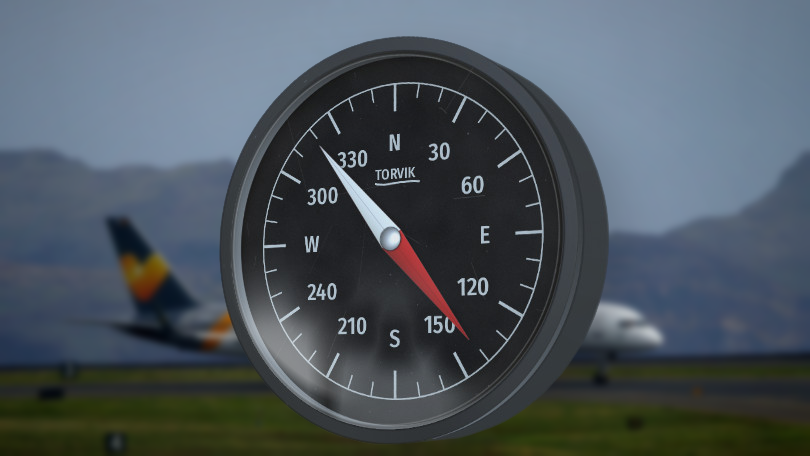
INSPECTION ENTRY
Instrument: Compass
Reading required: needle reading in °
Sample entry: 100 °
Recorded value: 140 °
